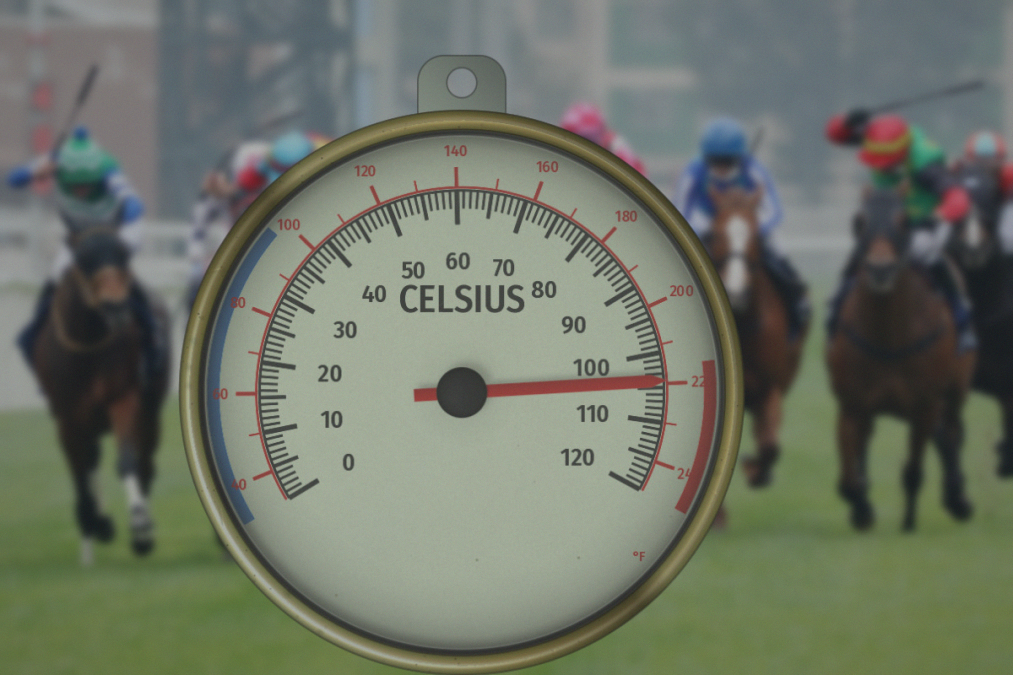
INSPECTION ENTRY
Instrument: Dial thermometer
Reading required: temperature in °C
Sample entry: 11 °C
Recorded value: 104 °C
